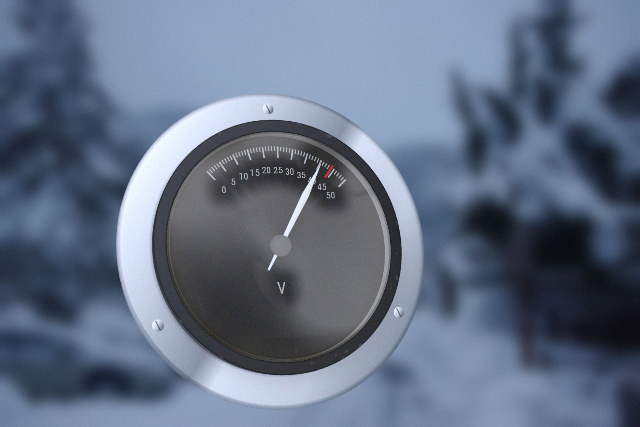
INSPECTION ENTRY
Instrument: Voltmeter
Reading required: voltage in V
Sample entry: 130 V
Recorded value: 40 V
